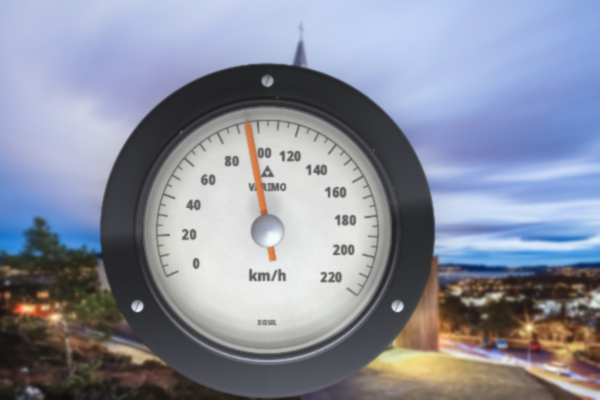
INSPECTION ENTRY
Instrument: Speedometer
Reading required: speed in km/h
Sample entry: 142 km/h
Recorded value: 95 km/h
